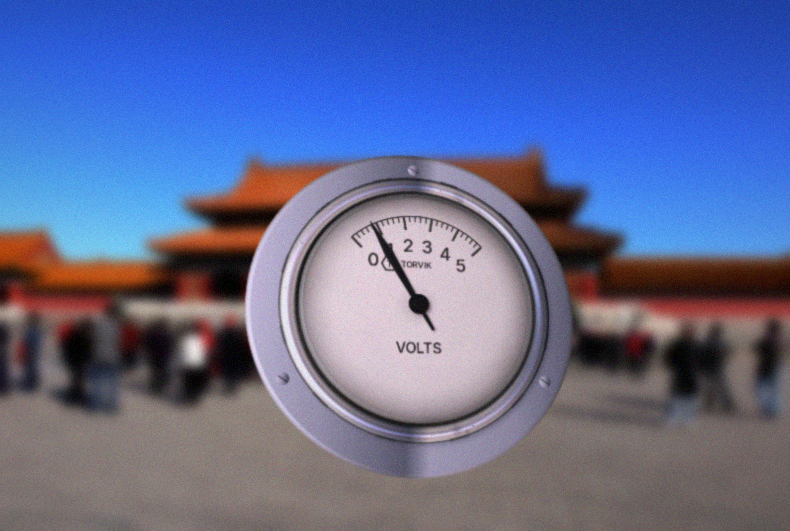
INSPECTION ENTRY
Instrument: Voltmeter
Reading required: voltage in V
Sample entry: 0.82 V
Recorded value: 0.8 V
